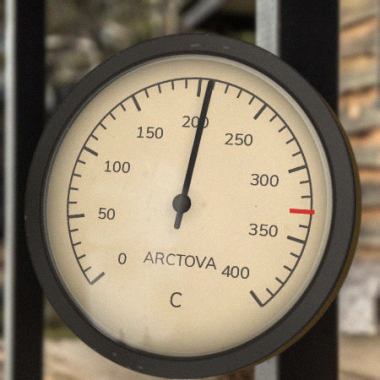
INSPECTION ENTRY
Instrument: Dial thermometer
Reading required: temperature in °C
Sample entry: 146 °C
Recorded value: 210 °C
